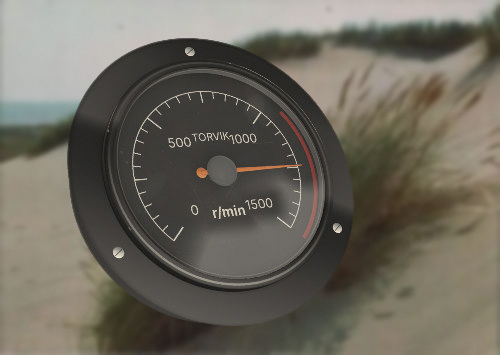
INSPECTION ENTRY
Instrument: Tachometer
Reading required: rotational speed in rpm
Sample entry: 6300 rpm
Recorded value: 1250 rpm
